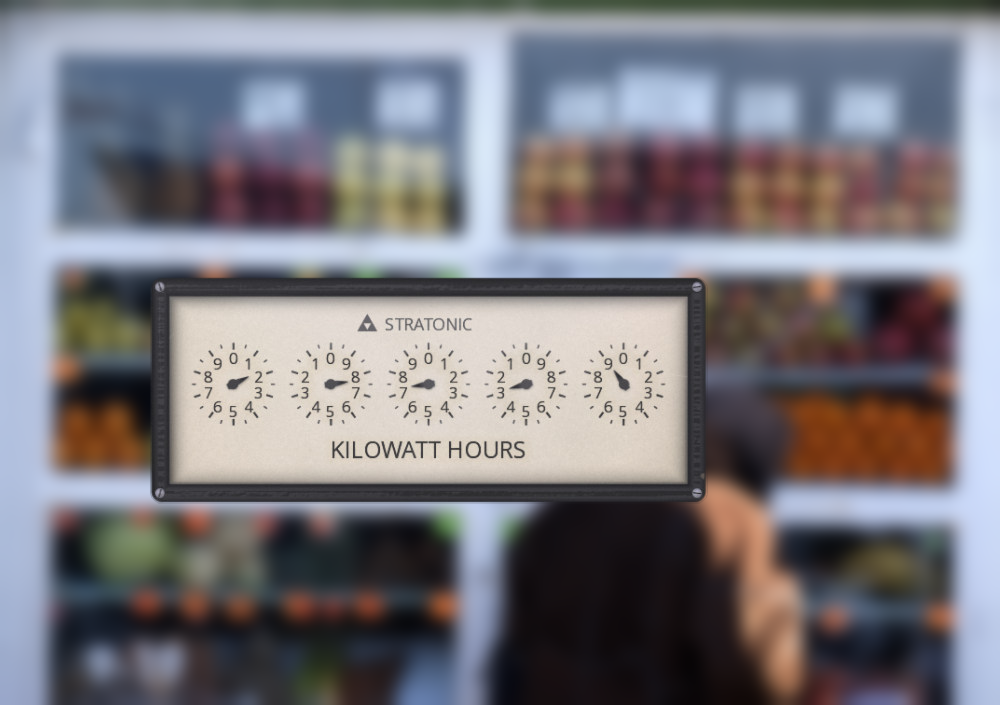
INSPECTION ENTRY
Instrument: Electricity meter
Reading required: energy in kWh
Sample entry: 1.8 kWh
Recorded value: 17729 kWh
